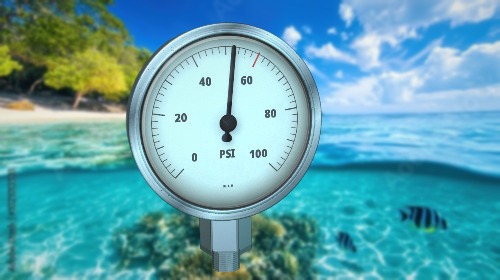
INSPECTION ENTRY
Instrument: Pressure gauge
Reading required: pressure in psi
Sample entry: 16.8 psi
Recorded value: 52 psi
